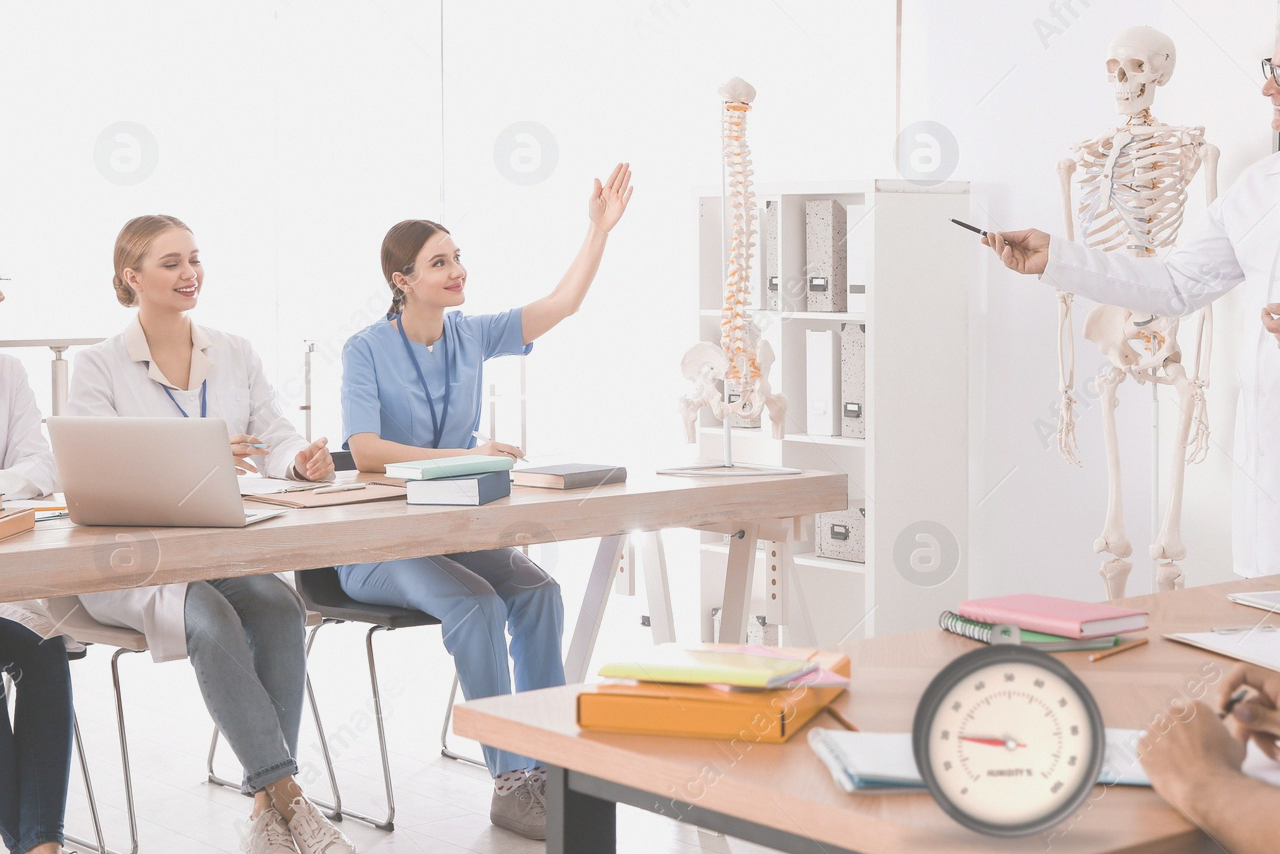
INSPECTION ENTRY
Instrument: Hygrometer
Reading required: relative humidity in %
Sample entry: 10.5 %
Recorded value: 20 %
